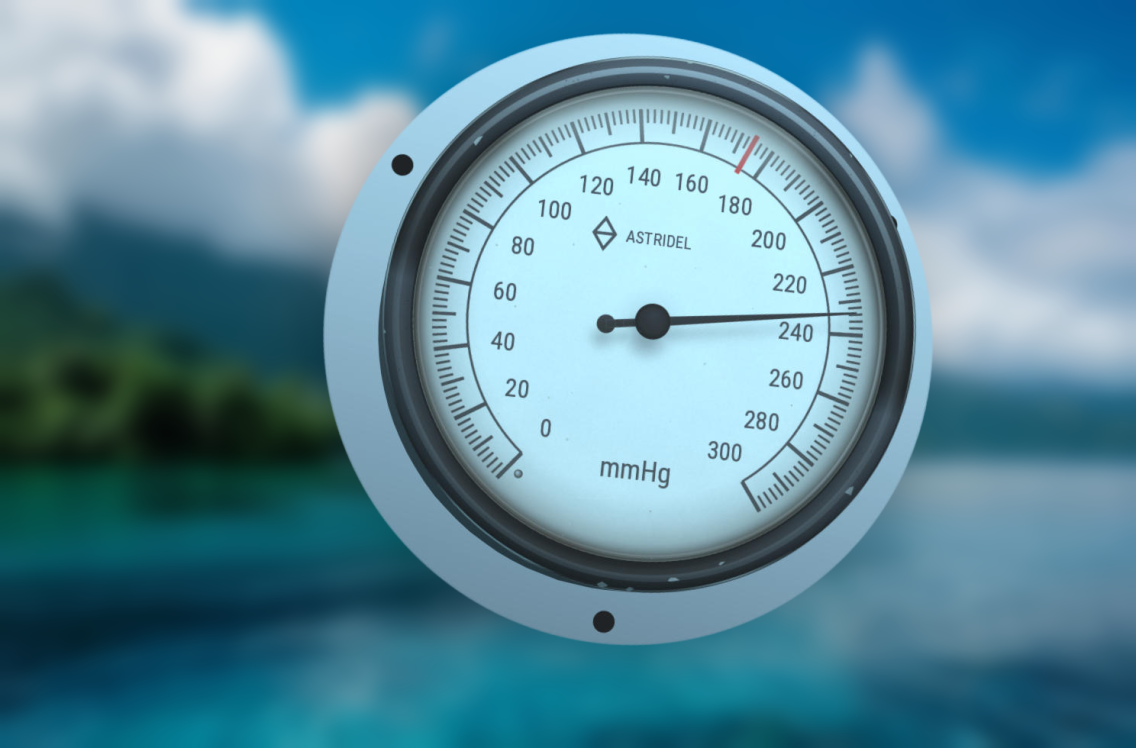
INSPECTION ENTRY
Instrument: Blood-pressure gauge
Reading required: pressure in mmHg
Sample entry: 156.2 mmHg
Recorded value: 234 mmHg
